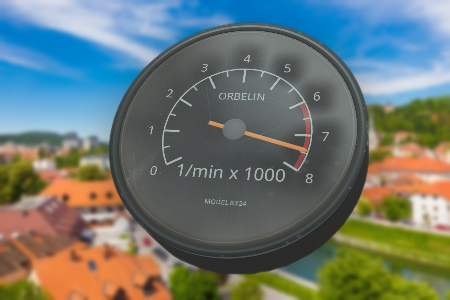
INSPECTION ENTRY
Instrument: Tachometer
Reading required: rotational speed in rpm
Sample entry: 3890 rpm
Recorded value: 7500 rpm
